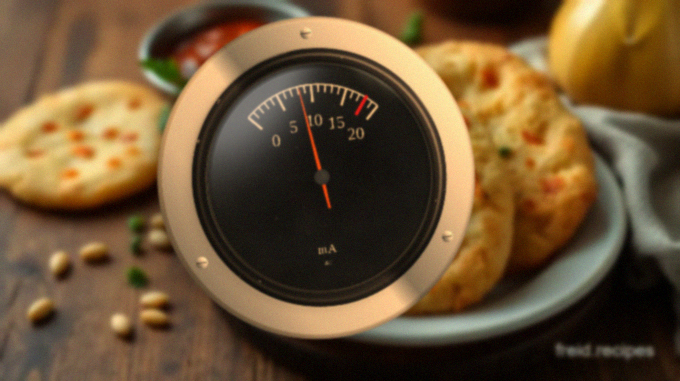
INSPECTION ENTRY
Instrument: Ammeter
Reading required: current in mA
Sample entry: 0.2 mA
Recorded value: 8 mA
